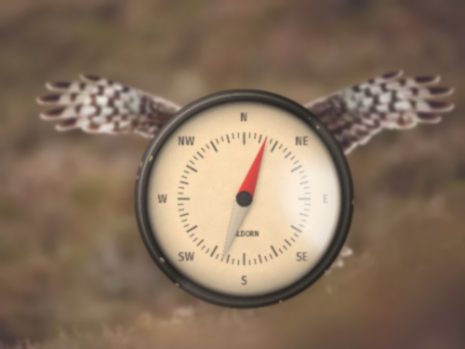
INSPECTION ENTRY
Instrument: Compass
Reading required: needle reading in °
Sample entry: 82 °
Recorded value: 20 °
